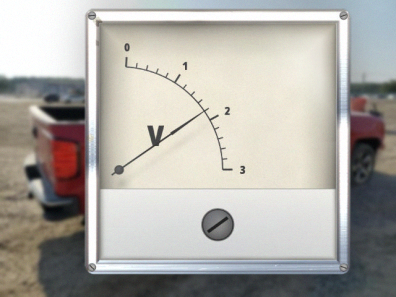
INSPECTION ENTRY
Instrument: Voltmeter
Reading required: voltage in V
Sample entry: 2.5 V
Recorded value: 1.8 V
